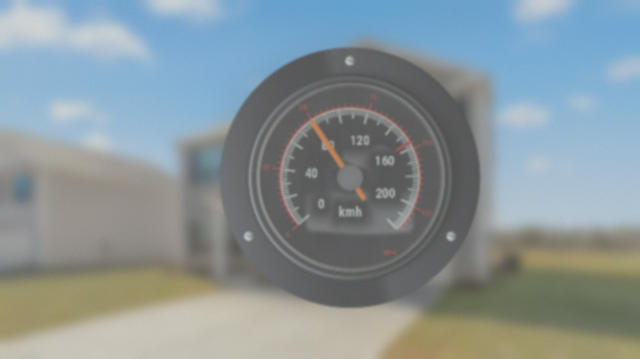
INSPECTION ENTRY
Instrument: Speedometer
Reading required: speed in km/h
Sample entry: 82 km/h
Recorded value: 80 km/h
